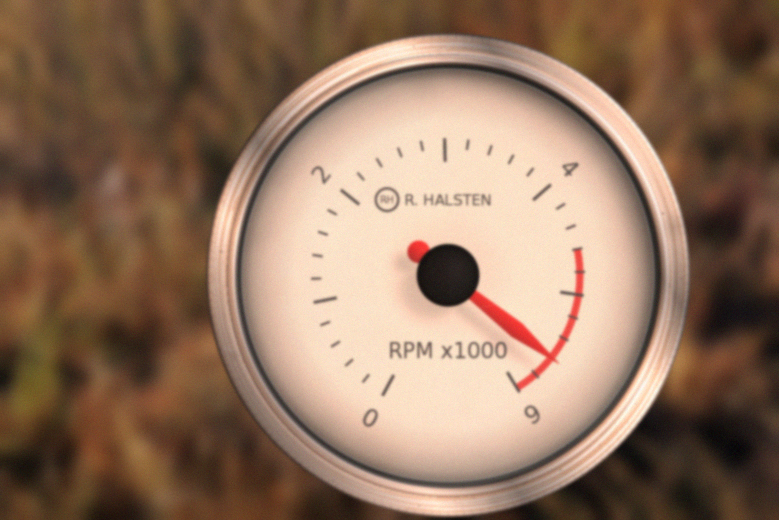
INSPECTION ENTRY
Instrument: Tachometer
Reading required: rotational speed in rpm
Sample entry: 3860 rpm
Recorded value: 5600 rpm
